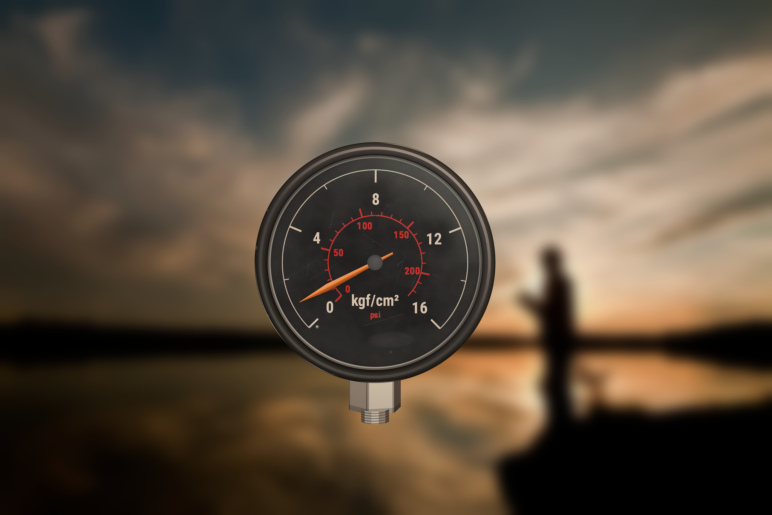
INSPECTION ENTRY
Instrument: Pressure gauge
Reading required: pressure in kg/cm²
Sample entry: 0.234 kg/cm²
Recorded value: 1 kg/cm²
